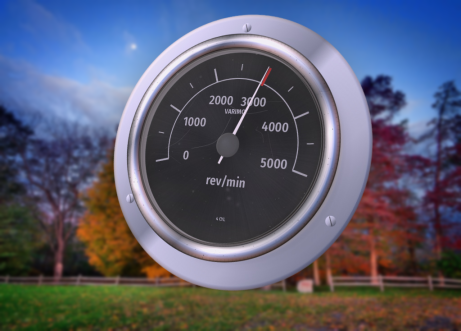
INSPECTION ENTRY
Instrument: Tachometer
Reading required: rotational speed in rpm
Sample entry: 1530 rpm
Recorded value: 3000 rpm
